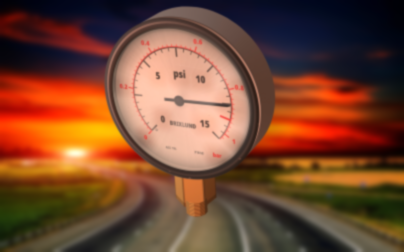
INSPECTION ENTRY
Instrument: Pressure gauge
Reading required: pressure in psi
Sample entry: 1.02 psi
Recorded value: 12.5 psi
